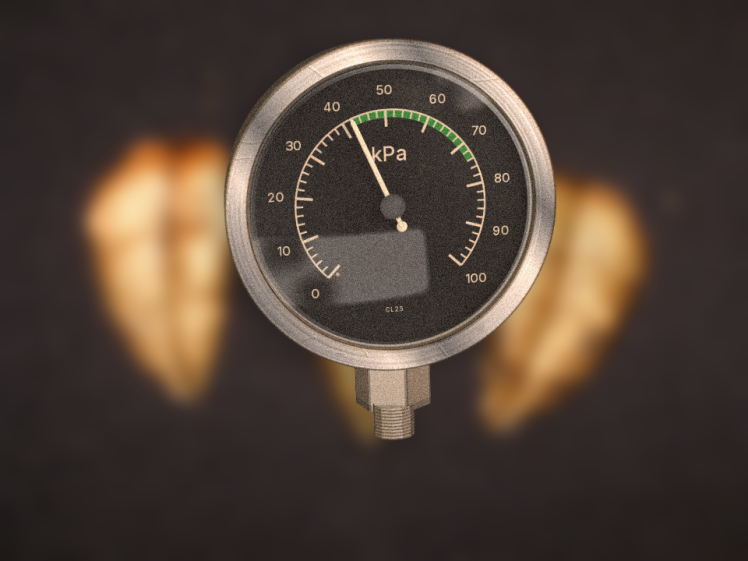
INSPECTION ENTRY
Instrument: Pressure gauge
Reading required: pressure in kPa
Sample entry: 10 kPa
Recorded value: 42 kPa
